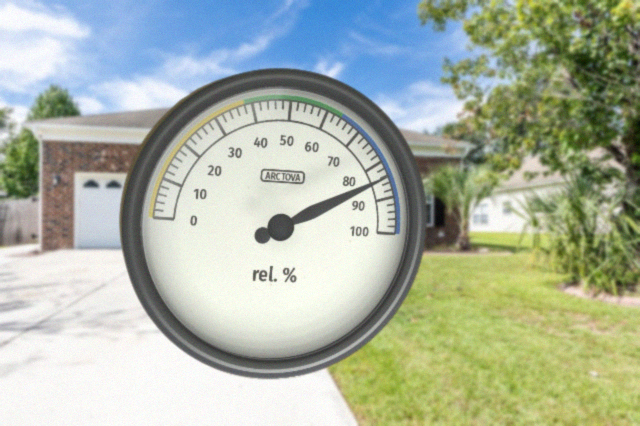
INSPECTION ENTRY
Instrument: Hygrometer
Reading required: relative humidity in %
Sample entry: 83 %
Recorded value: 84 %
